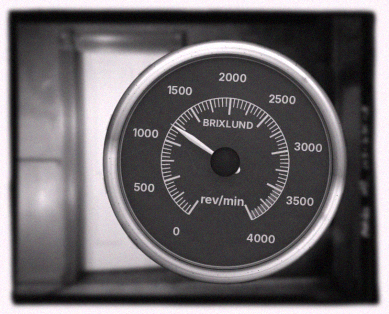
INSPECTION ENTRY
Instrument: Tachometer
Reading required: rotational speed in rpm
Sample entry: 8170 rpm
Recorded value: 1200 rpm
